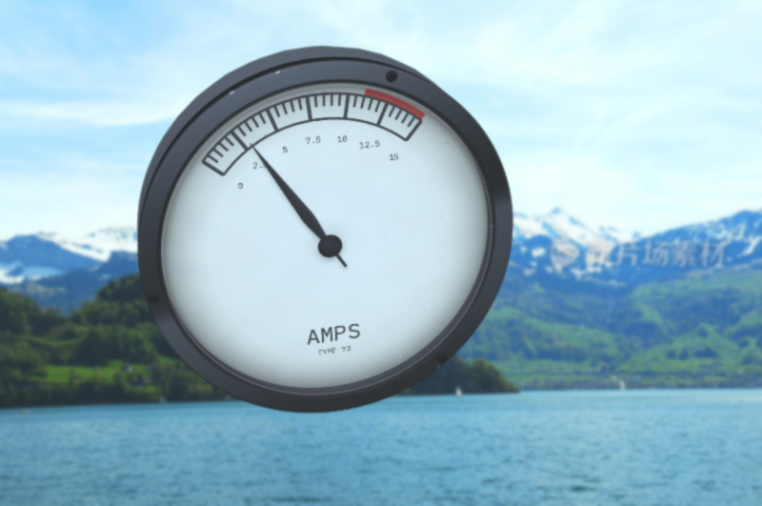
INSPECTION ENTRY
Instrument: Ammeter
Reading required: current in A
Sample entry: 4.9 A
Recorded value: 3 A
